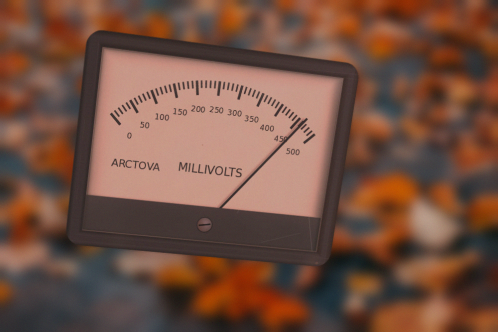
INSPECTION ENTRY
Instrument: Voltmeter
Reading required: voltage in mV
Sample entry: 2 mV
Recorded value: 460 mV
